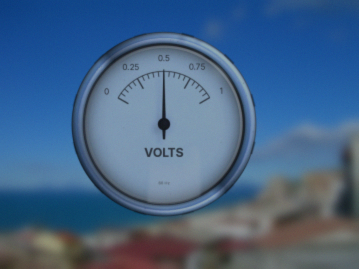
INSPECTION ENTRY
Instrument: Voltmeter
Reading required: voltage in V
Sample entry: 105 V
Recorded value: 0.5 V
